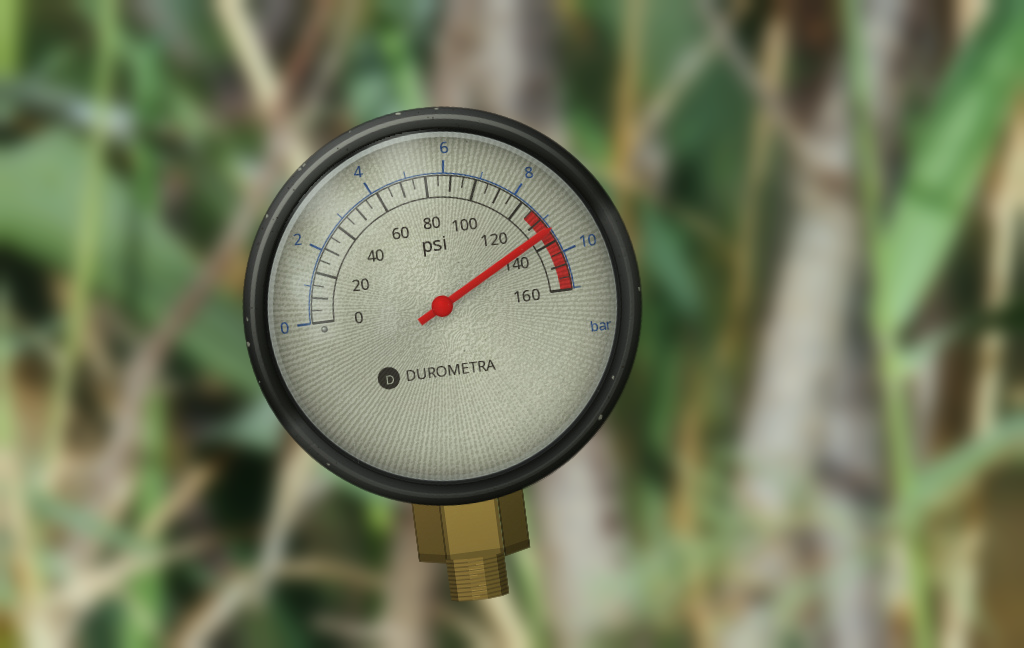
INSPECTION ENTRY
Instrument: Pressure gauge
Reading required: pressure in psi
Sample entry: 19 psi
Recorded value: 135 psi
